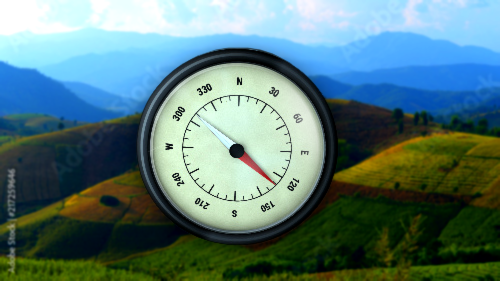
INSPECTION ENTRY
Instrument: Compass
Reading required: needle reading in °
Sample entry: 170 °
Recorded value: 130 °
